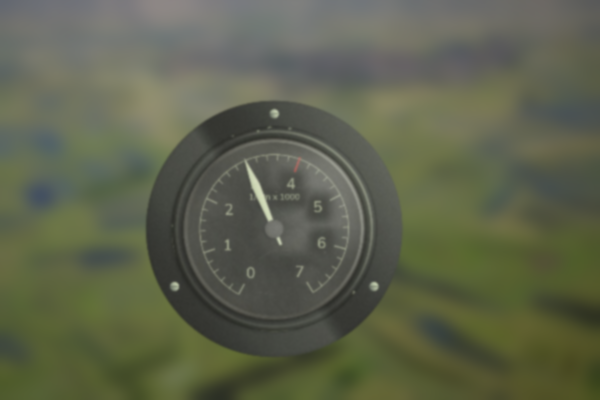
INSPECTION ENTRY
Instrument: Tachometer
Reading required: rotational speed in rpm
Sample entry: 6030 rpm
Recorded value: 3000 rpm
